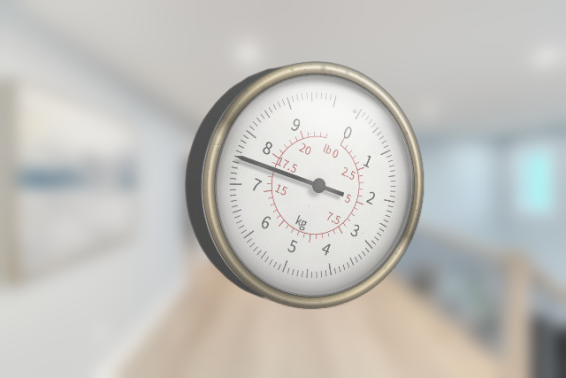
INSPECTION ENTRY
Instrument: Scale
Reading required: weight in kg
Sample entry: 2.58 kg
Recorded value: 7.5 kg
